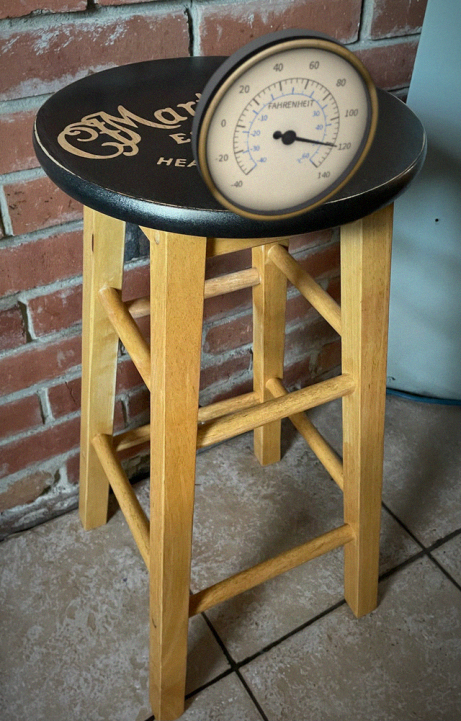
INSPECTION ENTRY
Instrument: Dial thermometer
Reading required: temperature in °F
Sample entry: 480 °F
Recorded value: 120 °F
